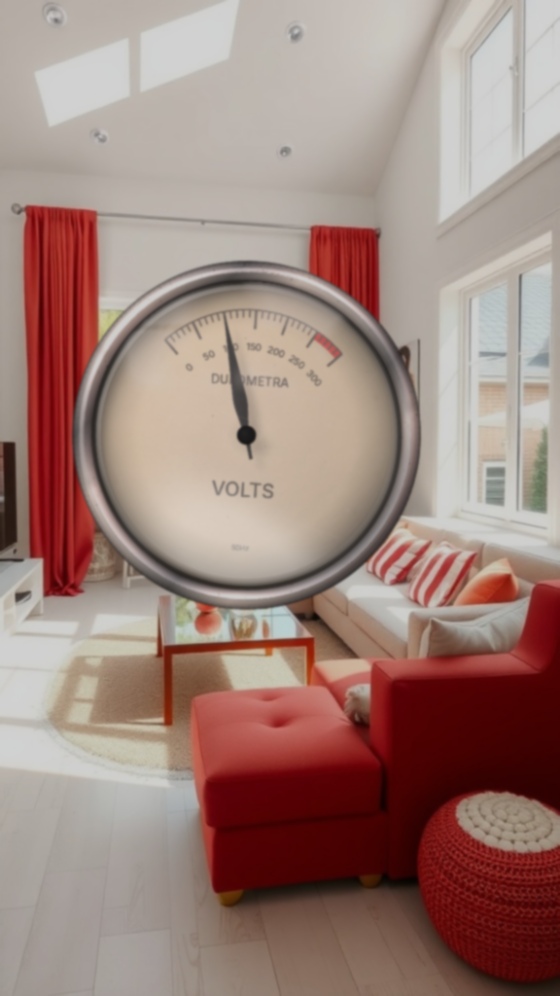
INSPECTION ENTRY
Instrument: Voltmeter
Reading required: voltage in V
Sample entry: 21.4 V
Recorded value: 100 V
